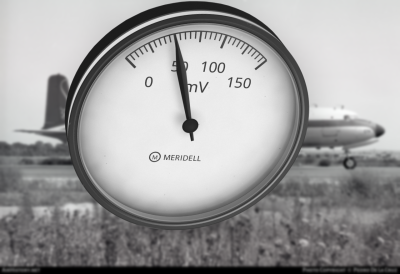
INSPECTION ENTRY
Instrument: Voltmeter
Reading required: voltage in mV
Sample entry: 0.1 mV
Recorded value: 50 mV
